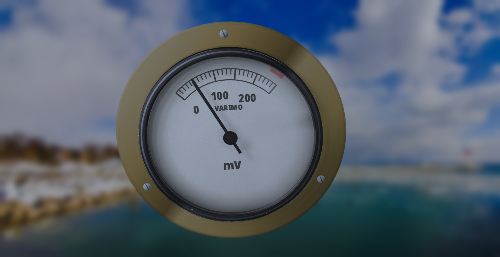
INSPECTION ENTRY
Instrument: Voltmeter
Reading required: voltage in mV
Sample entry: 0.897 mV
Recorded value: 50 mV
